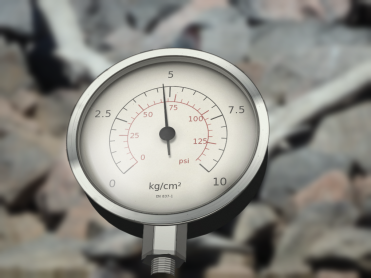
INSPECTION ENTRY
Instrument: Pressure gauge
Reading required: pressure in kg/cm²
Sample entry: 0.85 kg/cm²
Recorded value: 4.75 kg/cm²
